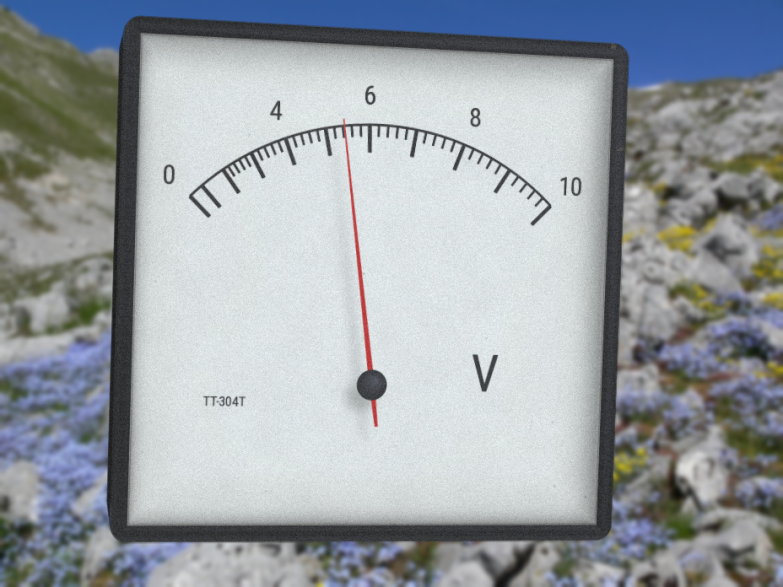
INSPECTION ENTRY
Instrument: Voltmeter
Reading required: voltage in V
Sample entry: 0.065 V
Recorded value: 5.4 V
